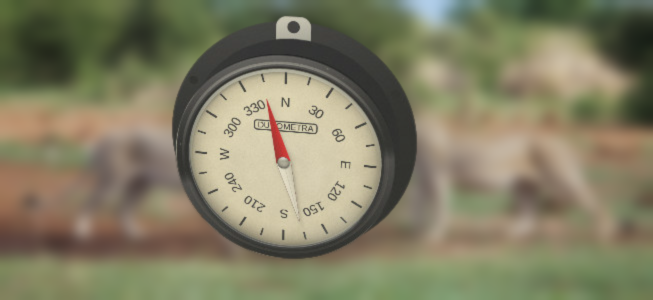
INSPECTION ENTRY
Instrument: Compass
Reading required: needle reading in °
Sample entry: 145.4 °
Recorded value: 345 °
